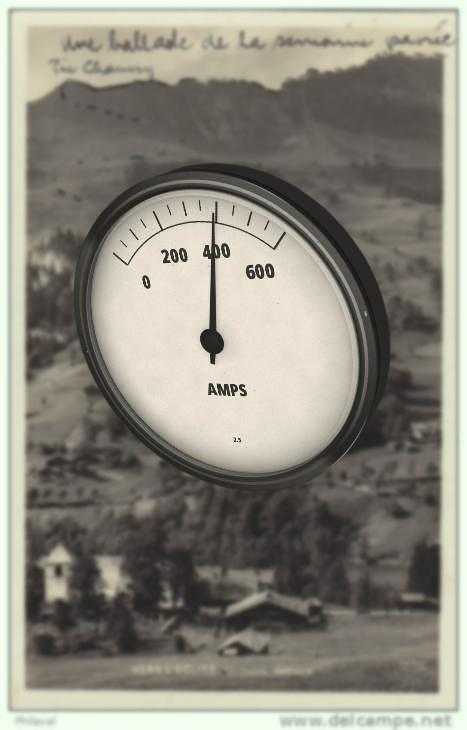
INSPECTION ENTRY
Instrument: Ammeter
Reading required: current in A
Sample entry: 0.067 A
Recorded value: 400 A
